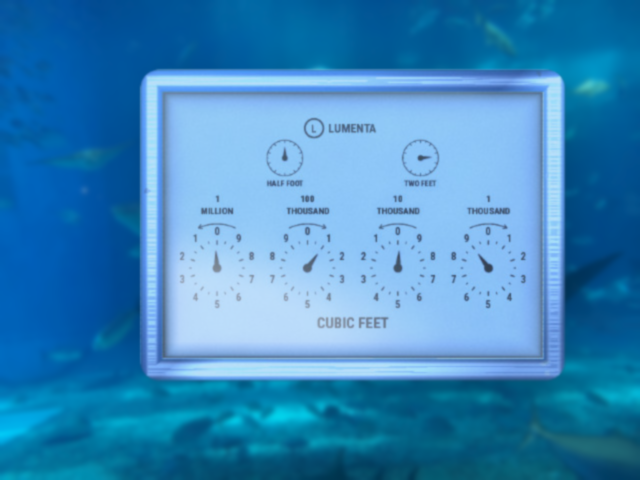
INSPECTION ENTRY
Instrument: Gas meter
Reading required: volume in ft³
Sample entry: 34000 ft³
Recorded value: 9900 ft³
